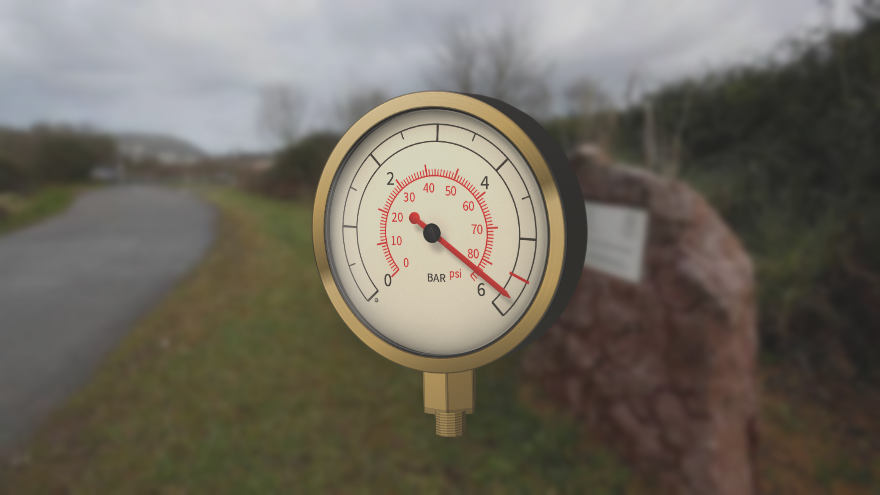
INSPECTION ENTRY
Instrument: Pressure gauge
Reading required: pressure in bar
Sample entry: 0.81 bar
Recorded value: 5.75 bar
